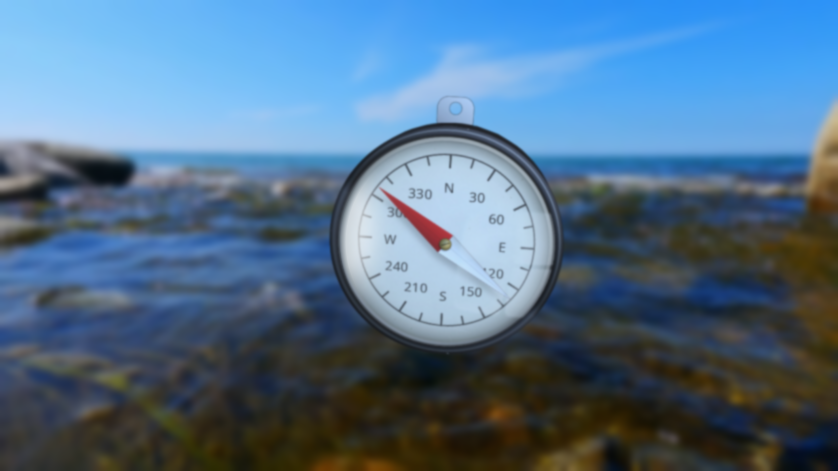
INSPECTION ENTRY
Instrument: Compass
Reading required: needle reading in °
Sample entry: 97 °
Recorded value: 307.5 °
